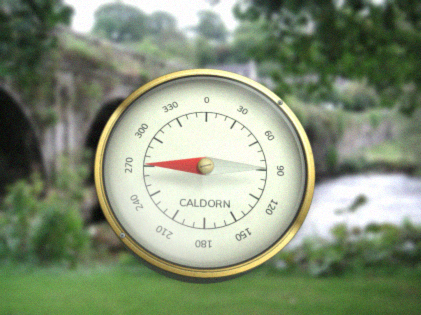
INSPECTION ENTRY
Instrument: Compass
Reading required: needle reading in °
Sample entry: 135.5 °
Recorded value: 270 °
